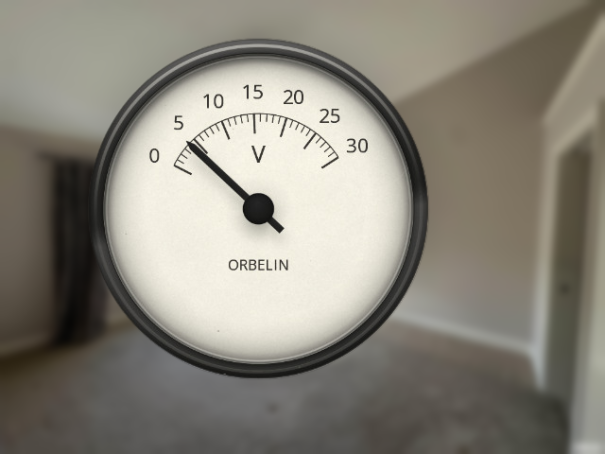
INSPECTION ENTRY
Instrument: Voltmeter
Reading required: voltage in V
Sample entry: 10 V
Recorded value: 4 V
